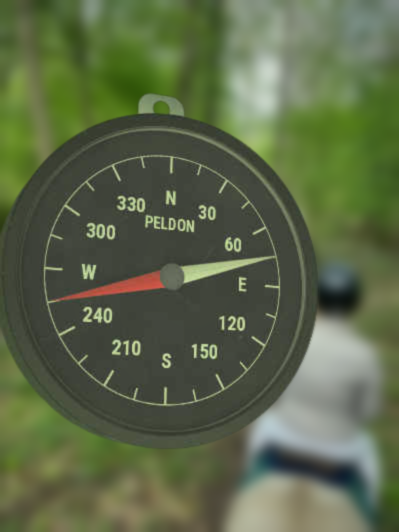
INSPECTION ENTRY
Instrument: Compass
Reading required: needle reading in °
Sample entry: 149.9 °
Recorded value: 255 °
